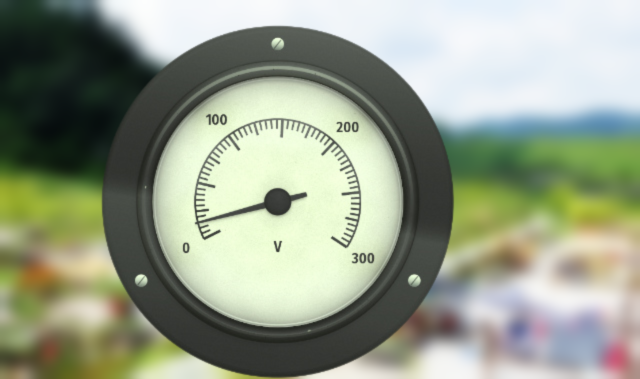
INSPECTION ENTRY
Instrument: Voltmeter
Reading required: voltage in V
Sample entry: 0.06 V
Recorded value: 15 V
